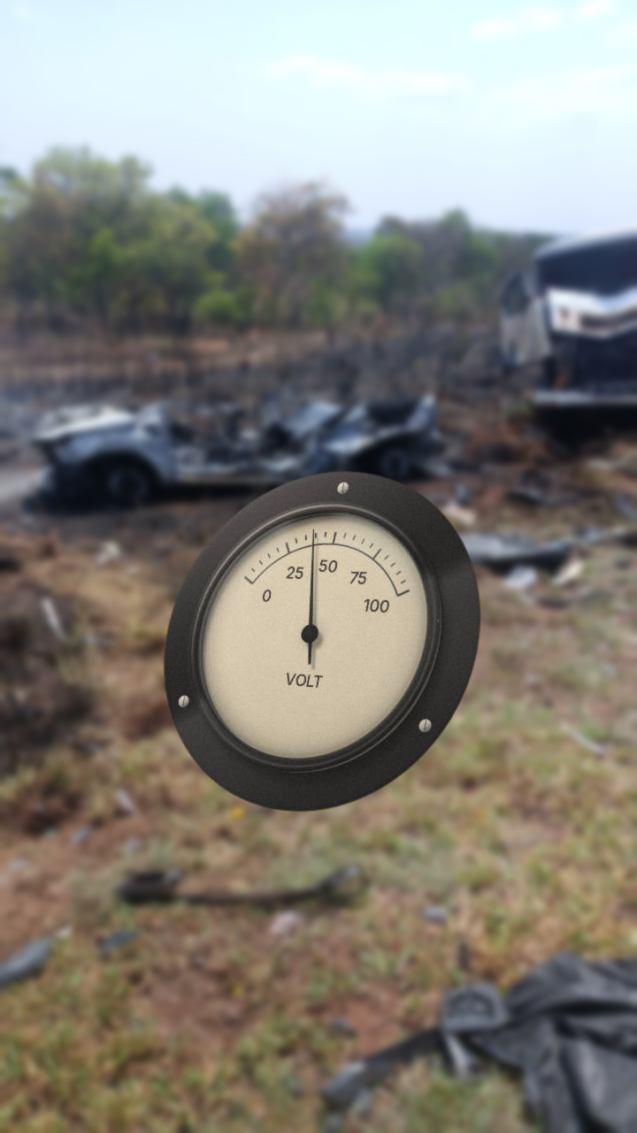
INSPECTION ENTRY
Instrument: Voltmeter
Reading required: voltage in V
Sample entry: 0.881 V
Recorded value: 40 V
